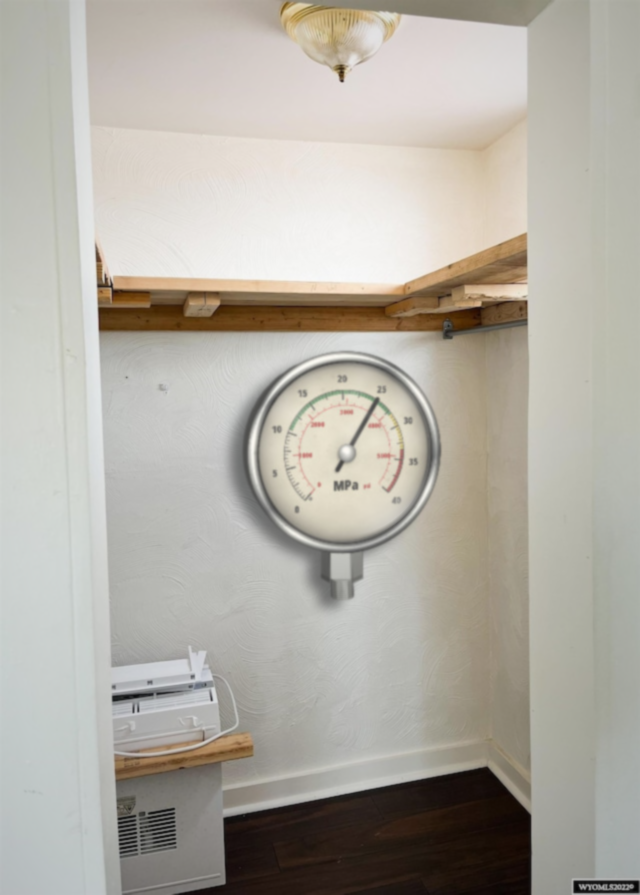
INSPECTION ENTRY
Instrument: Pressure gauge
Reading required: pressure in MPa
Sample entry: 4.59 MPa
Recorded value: 25 MPa
